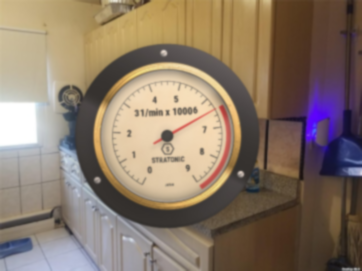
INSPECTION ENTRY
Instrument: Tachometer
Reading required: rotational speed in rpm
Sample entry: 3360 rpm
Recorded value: 6400 rpm
